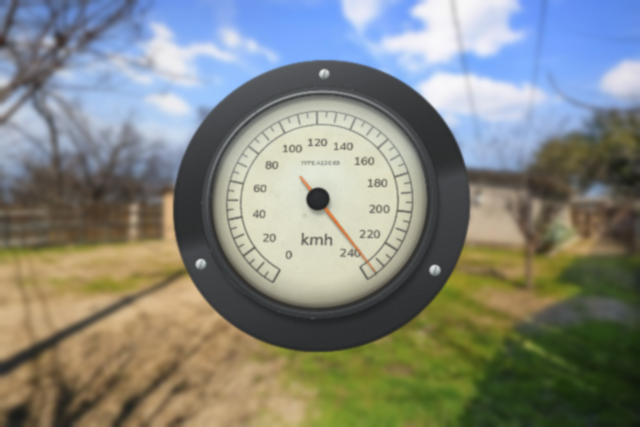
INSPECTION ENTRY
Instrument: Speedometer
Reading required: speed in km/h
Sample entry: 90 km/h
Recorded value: 235 km/h
